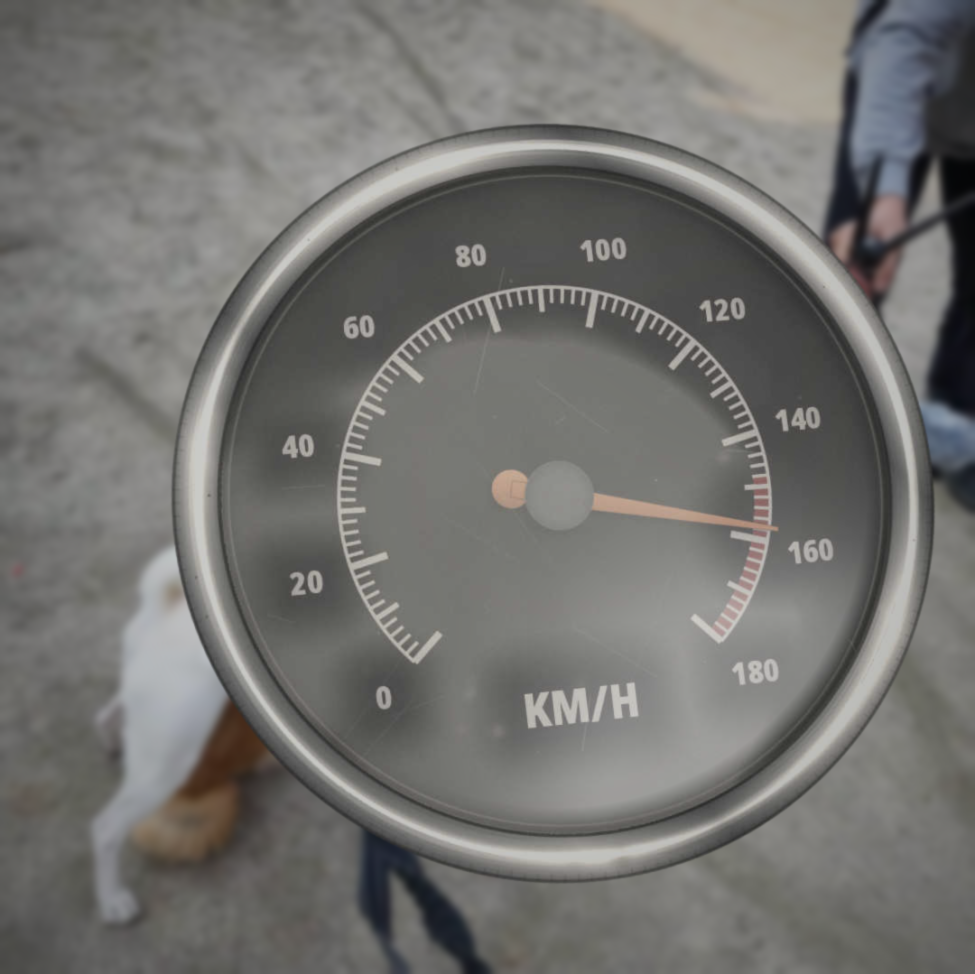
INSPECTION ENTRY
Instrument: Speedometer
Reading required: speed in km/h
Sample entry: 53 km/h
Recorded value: 158 km/h
